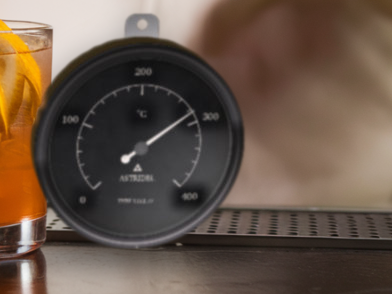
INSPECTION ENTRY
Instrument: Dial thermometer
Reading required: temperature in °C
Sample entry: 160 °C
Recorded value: 280 °C
